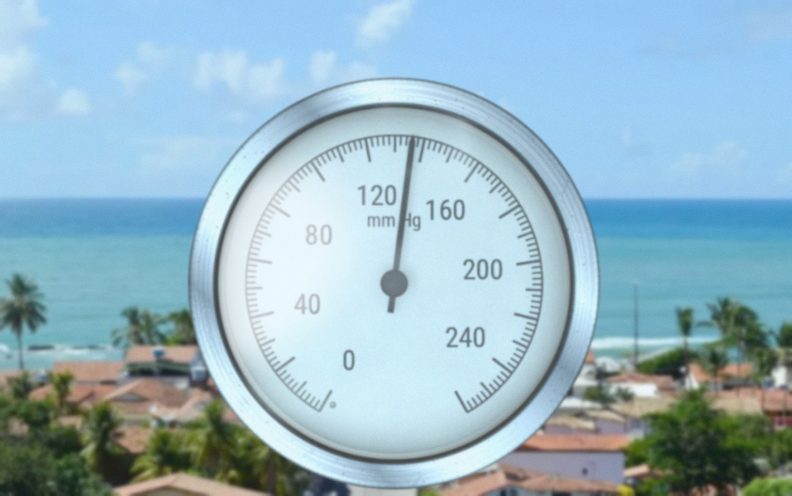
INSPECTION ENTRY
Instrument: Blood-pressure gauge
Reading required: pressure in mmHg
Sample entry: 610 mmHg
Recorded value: 136 mmHg
